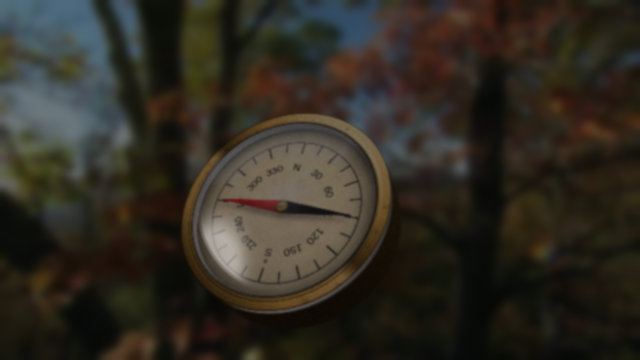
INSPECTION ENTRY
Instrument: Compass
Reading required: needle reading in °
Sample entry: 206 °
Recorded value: 270 °
